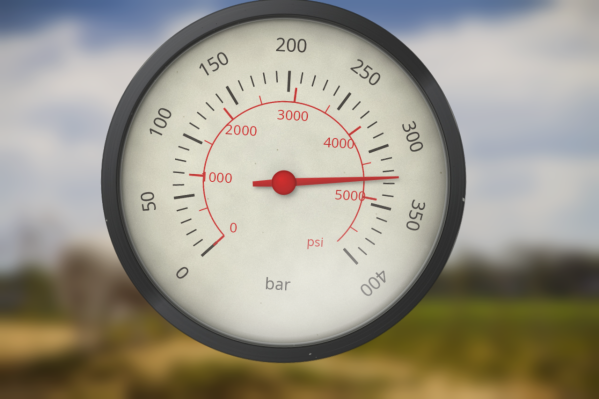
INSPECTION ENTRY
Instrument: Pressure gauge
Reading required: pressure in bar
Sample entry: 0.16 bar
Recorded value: 325 bar
